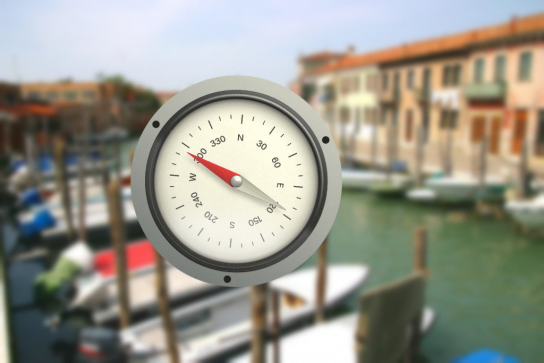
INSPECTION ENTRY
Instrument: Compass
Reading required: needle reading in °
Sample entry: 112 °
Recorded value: 295 °
